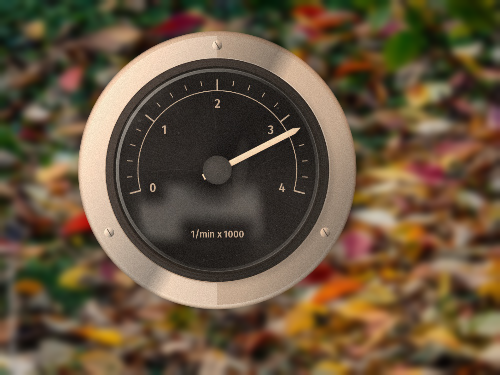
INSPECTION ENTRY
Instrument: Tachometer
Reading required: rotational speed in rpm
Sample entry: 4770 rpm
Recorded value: 3200 rpm
